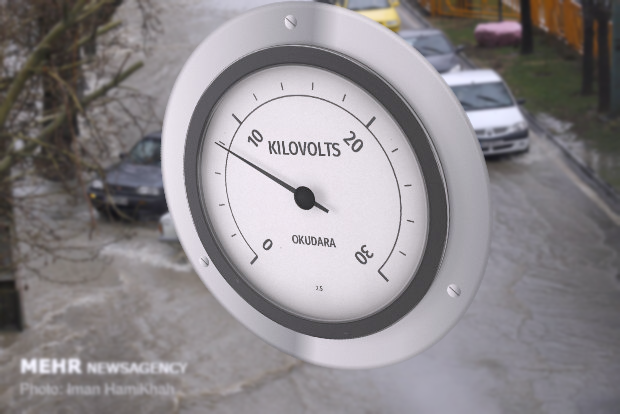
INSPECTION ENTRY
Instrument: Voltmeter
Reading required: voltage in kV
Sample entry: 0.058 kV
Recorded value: 8 kV
